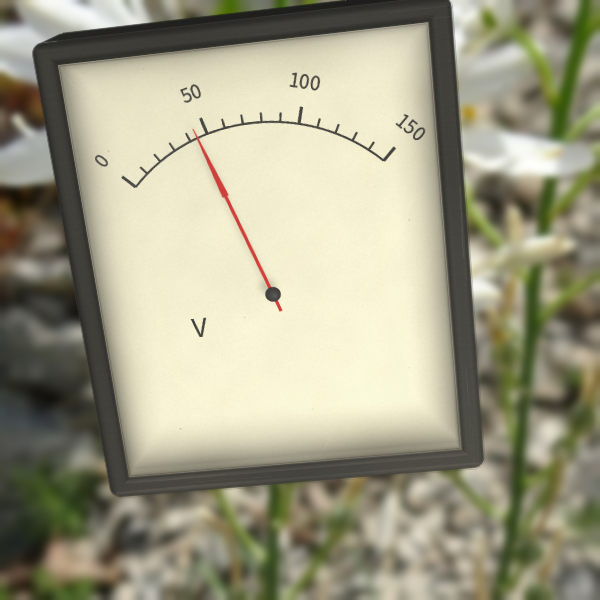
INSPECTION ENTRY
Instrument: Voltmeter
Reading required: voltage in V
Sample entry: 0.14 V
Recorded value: 45 V
